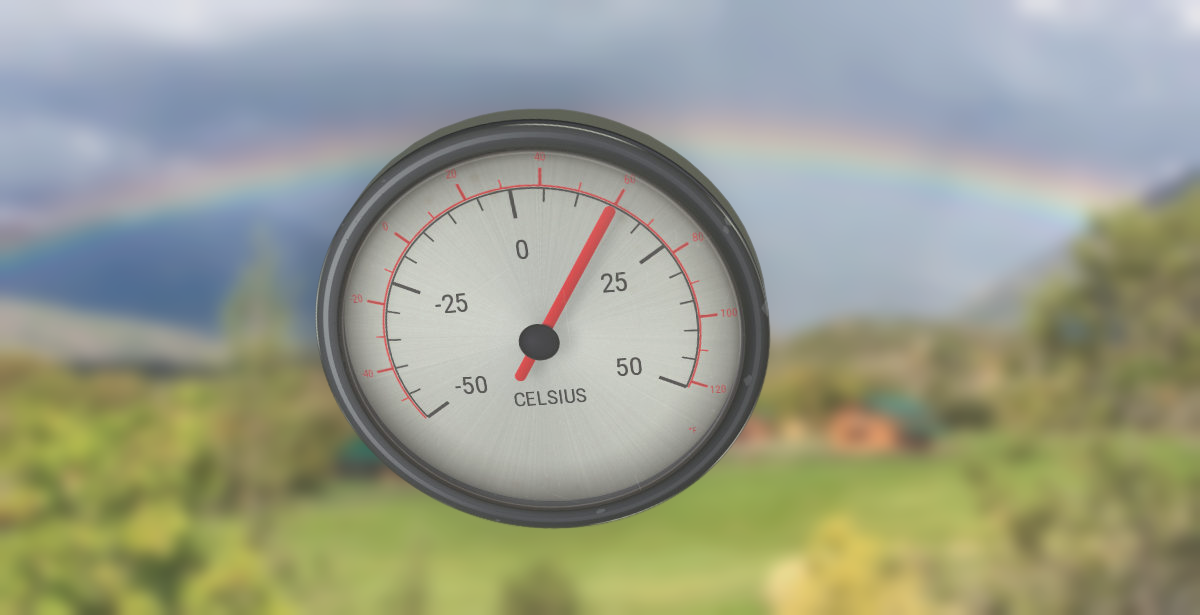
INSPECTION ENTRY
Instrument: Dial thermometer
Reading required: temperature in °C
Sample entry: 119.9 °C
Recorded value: 15 °C
